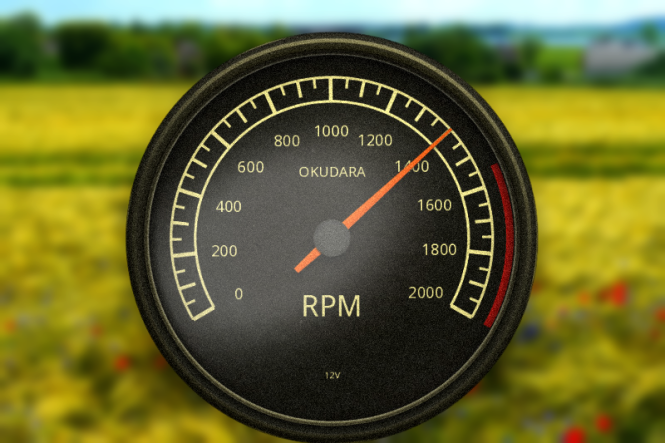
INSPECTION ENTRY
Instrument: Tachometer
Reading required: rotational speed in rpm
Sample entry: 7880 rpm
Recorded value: 1400 rpm
